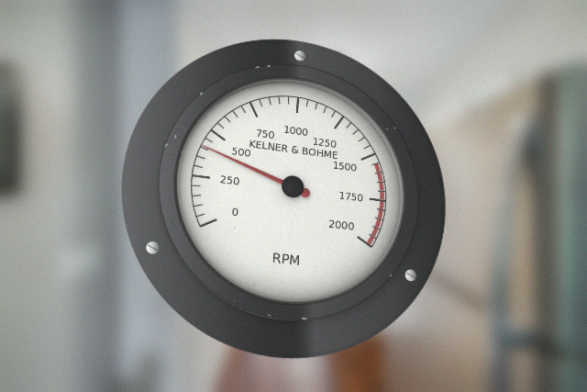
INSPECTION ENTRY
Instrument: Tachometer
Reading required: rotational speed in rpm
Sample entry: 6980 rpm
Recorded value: 400 rpm
